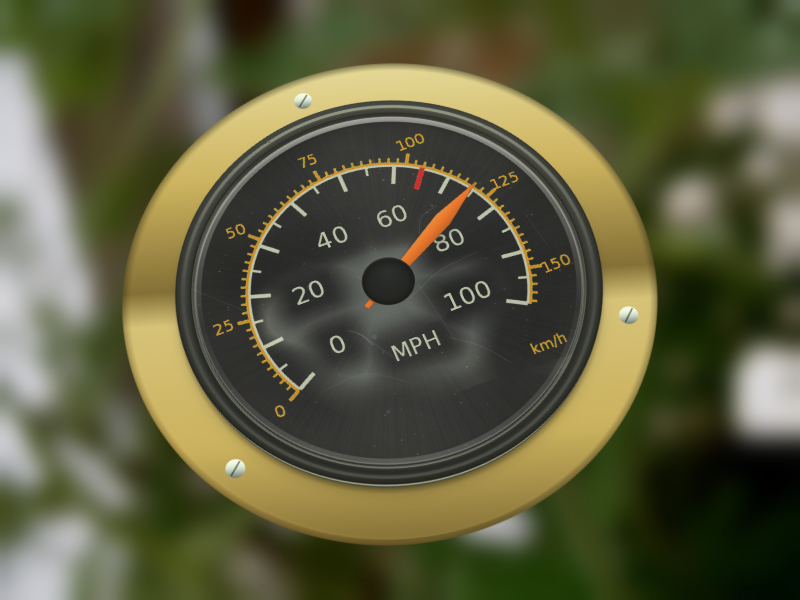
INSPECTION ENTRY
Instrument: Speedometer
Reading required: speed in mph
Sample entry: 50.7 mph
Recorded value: 75 mph
